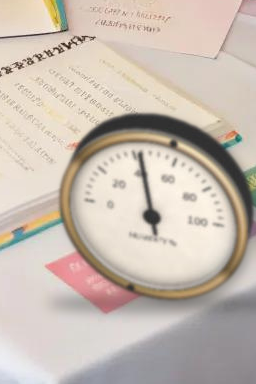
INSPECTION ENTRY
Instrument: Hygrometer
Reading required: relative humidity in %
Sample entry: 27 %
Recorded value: 44 %
